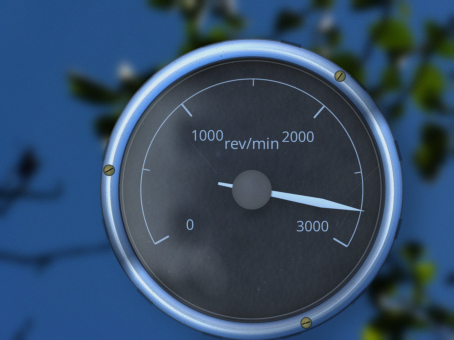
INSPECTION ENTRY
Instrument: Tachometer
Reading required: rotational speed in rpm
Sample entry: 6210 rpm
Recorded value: 2750 rpm
